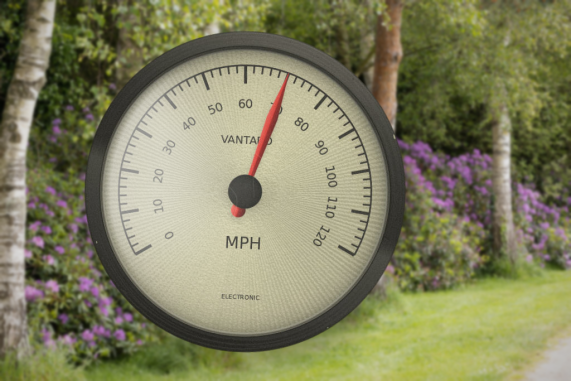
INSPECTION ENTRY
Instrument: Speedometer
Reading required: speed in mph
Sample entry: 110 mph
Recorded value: 70 mph
